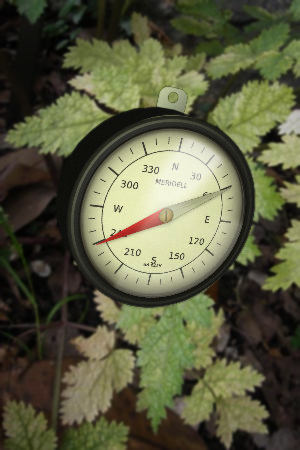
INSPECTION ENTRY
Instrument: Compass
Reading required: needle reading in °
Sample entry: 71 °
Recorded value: 240 °
